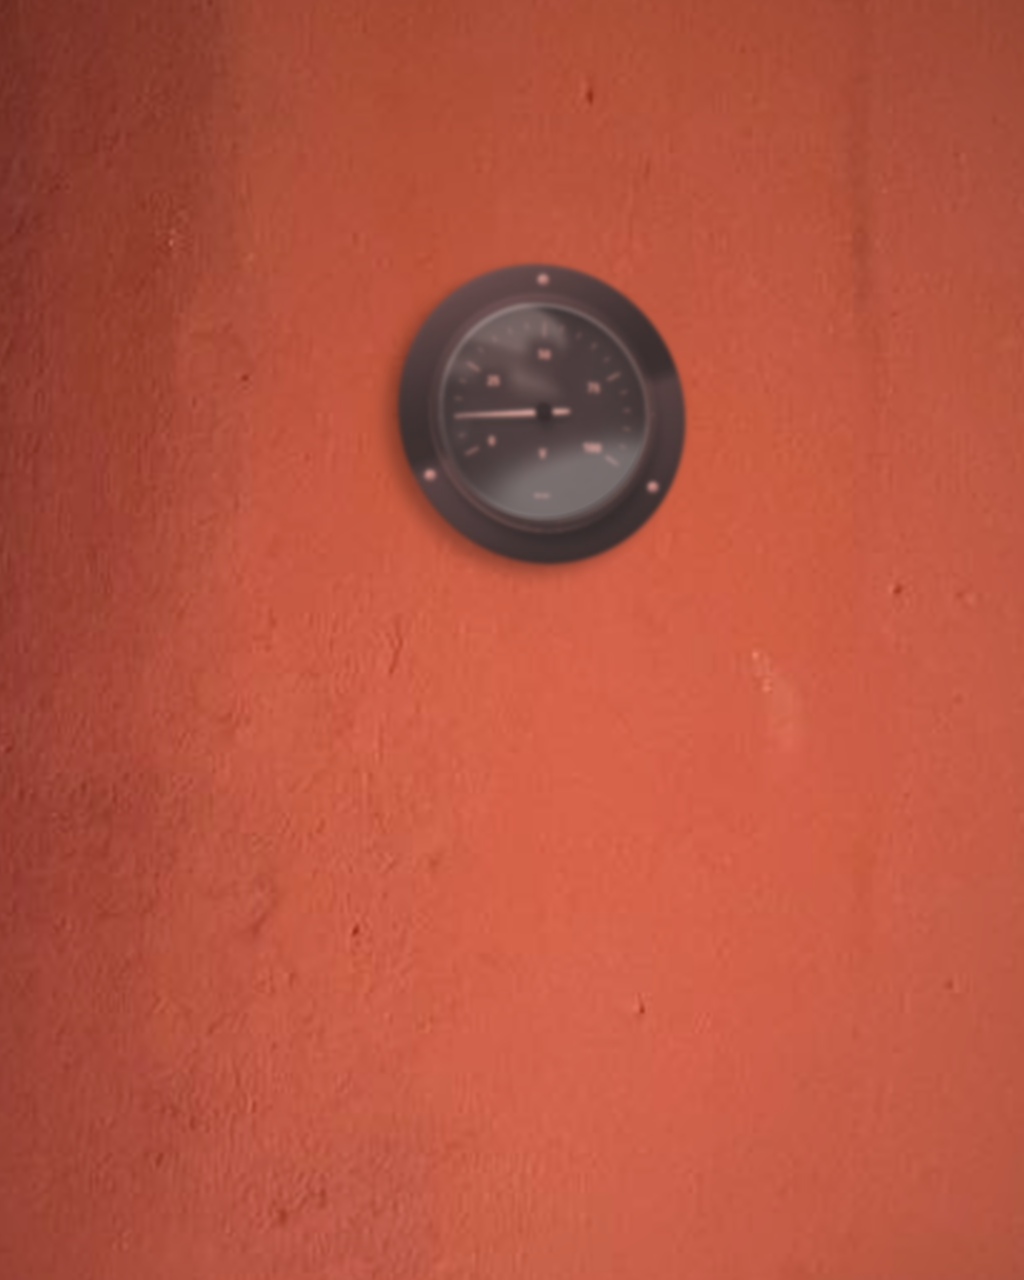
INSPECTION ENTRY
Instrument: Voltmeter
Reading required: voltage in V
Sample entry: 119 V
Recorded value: 10 V
